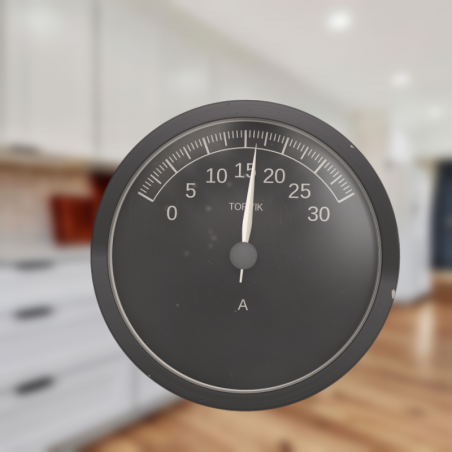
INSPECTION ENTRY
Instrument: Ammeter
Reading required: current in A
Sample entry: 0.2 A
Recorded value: 16.5 A
